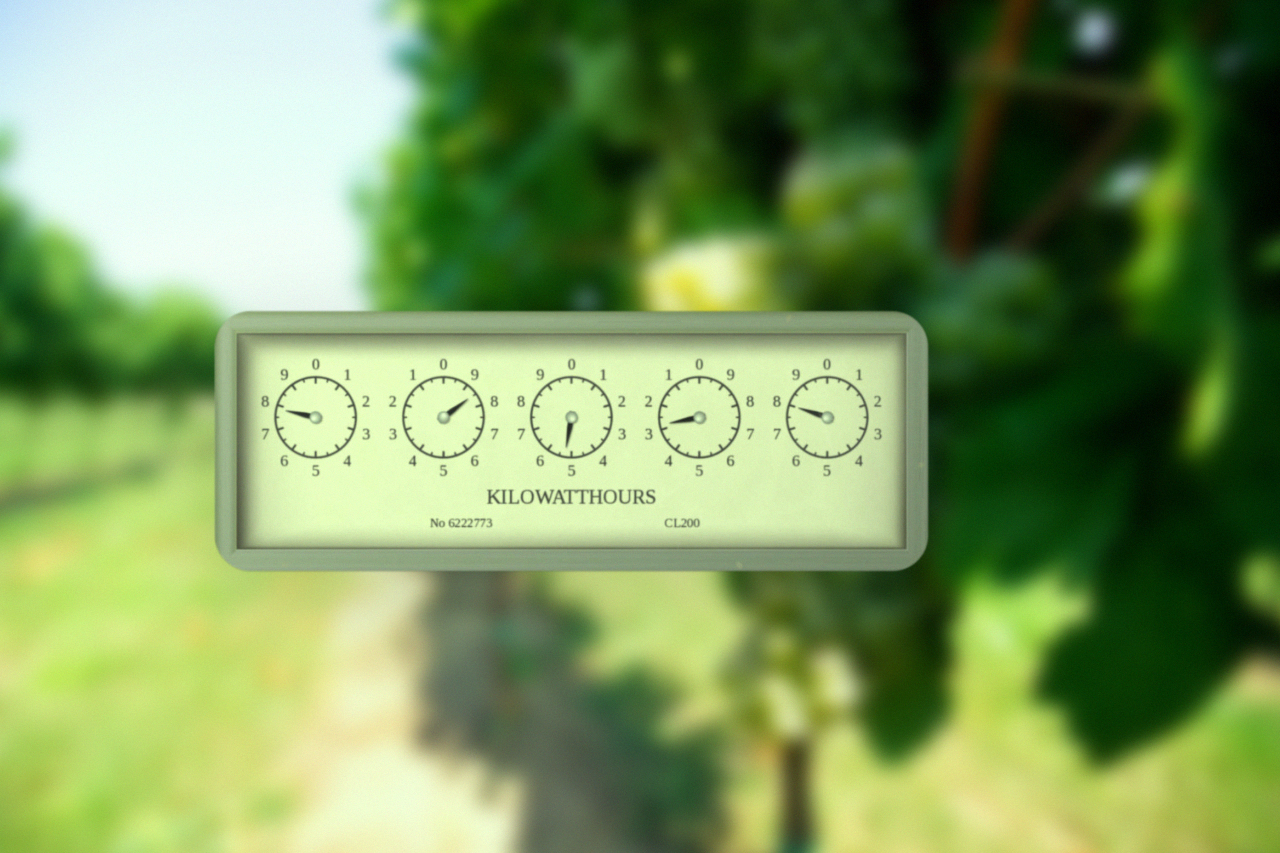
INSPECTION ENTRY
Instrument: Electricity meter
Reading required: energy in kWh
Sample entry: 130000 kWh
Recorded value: 78528 kWh
